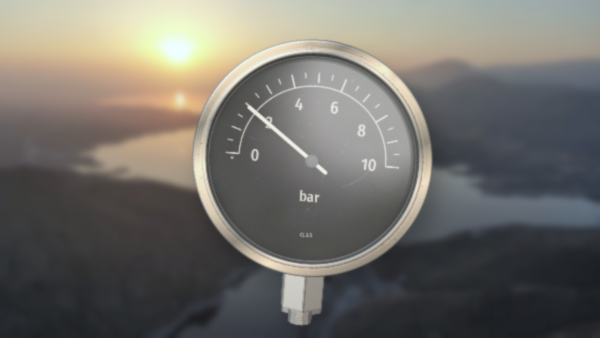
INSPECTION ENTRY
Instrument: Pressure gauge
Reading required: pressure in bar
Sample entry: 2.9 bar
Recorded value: 2 bar
